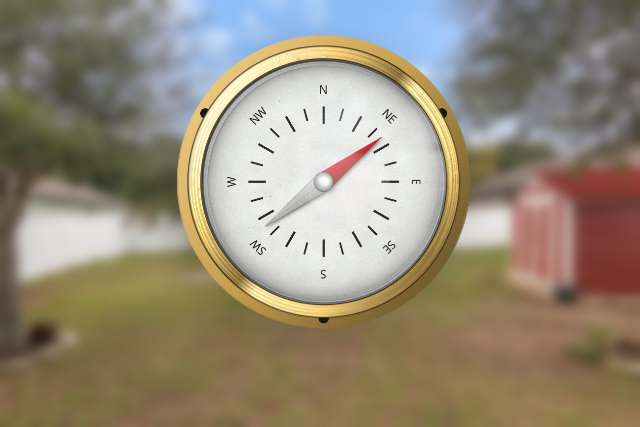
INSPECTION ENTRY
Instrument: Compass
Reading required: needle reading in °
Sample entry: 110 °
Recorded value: 52.5 °
